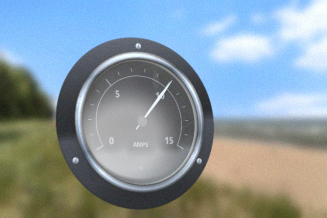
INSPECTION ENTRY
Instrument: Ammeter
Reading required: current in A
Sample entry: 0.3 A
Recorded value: 10 A
